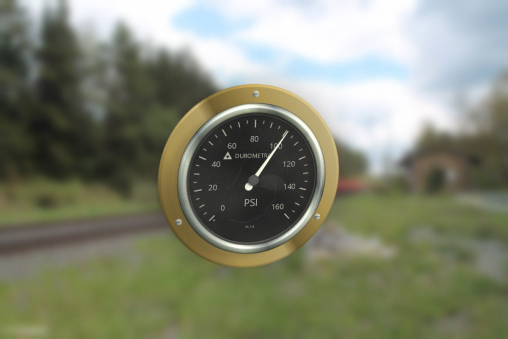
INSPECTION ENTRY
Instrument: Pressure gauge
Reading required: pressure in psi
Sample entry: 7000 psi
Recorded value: 100 psi
